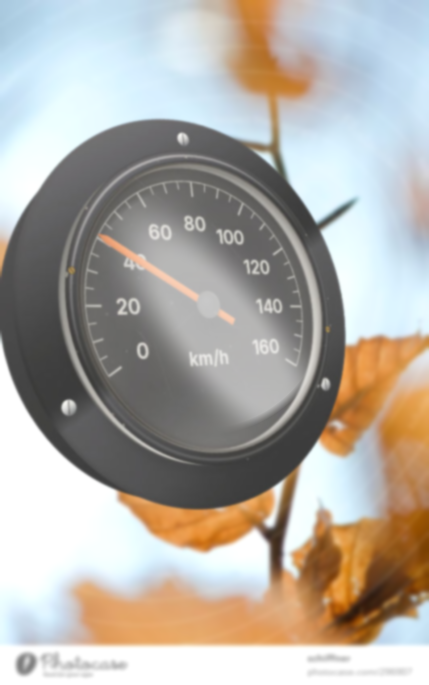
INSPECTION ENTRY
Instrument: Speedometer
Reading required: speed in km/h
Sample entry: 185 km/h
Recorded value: 40 km/h
